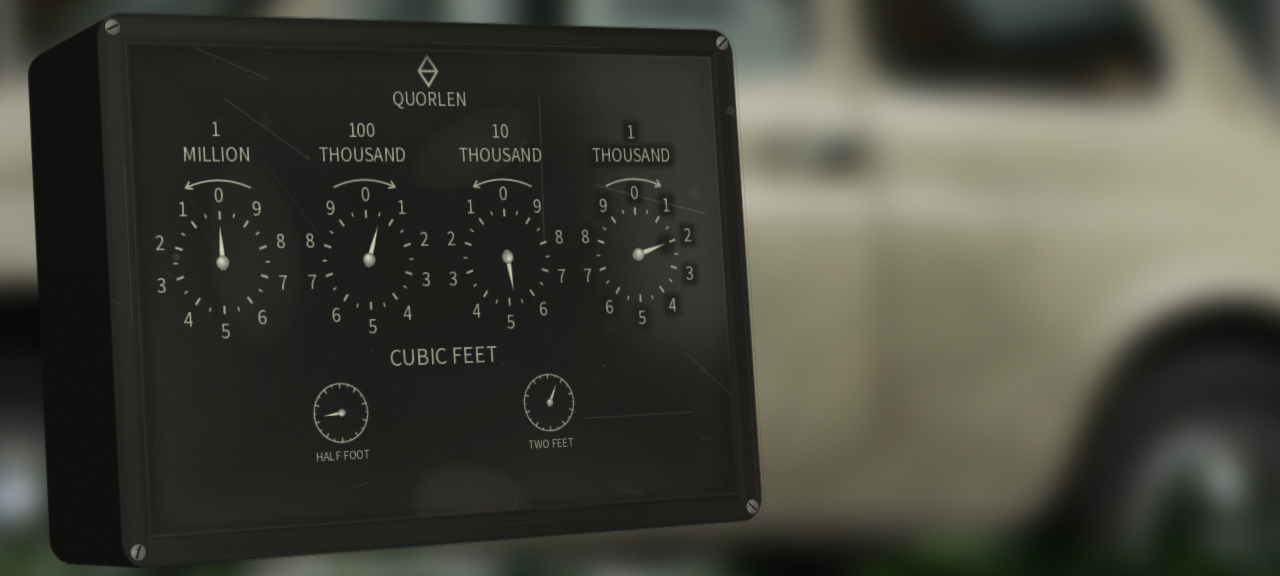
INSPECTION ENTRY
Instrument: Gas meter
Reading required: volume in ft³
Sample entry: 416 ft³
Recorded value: 5200 ft³
